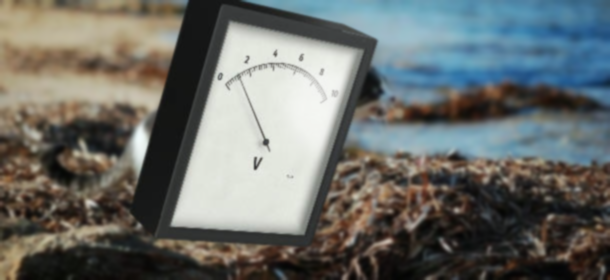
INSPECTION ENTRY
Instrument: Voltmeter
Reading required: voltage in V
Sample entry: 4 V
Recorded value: 1 V
